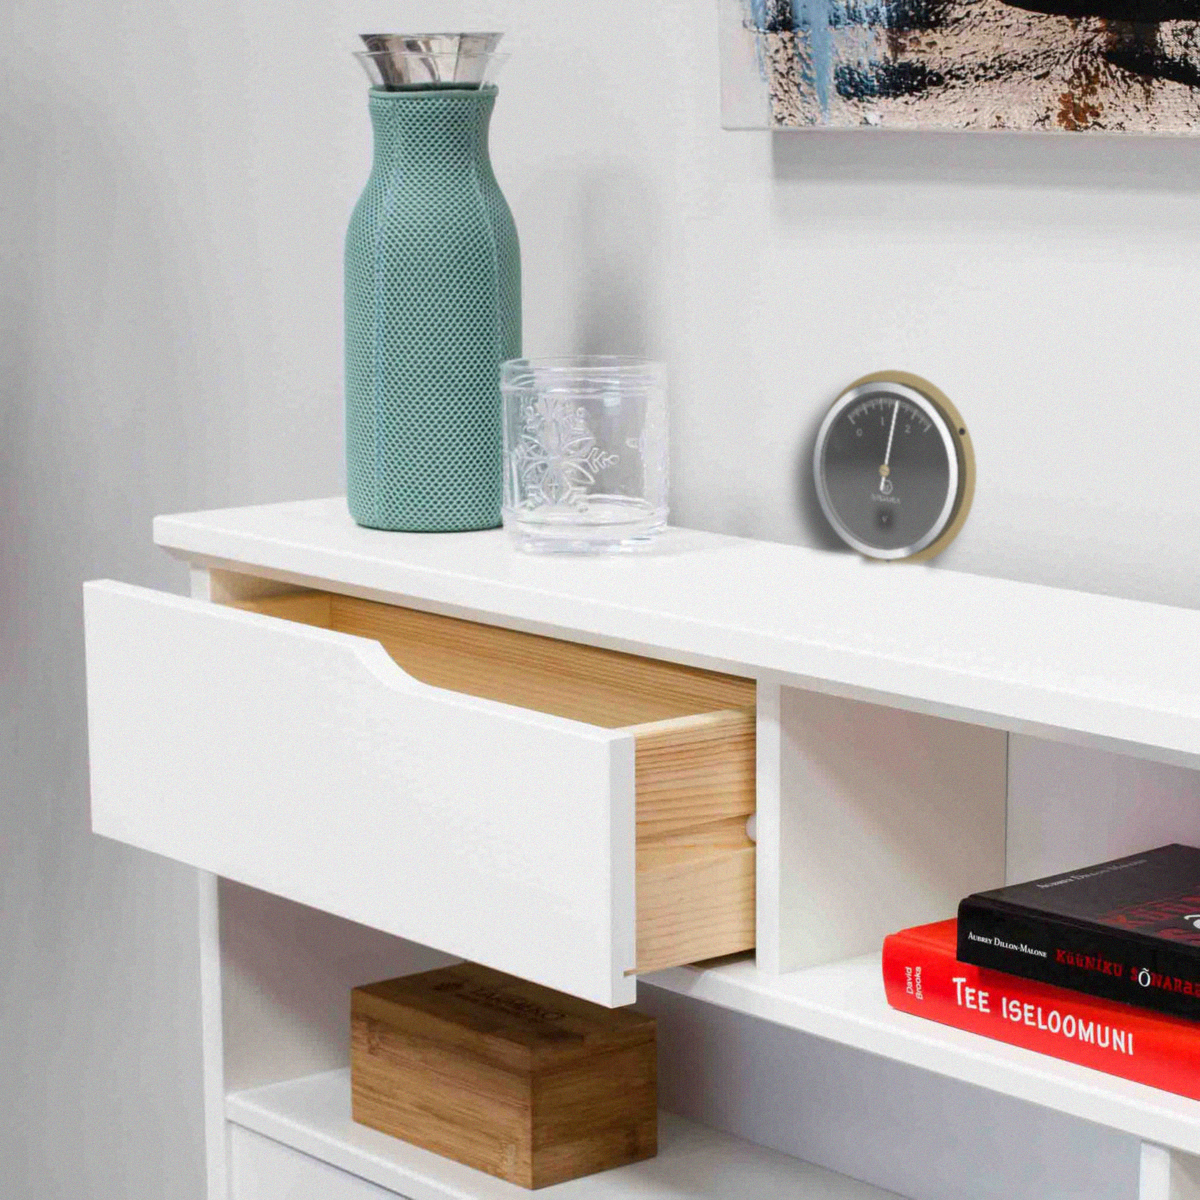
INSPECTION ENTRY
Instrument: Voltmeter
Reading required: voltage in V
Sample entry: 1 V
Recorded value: 1.5 V
